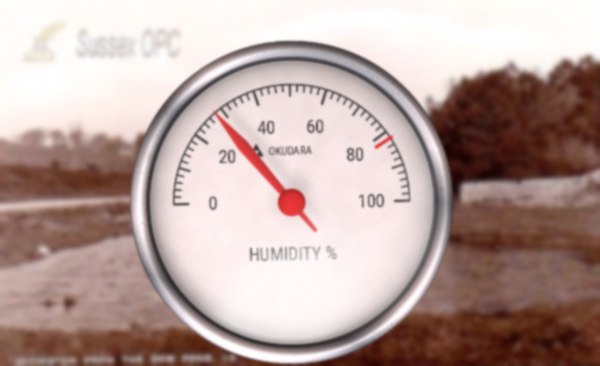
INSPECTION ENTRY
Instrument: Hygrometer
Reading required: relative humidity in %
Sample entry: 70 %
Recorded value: 28 %
